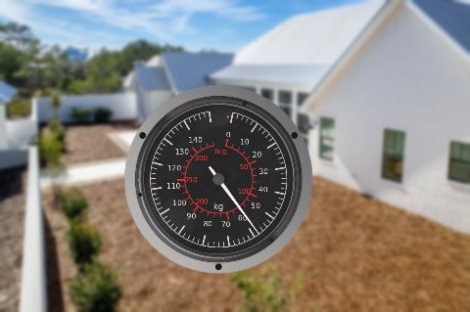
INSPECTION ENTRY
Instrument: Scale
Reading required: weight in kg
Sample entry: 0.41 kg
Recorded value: 58 kg
